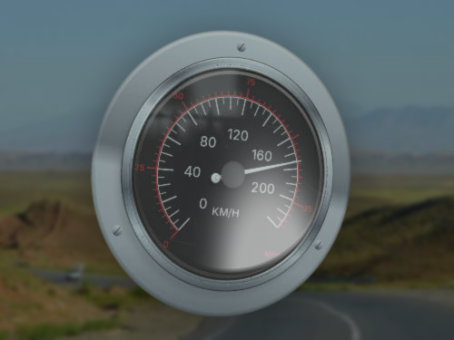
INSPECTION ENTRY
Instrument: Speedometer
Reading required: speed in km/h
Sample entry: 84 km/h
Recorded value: 175 km/h
